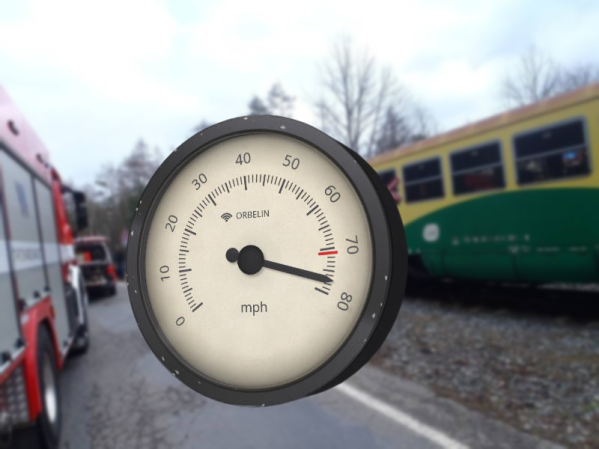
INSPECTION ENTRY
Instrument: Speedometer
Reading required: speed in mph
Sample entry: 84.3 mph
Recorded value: 77 mph
